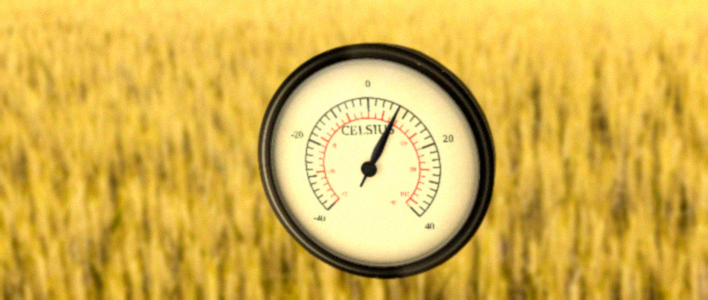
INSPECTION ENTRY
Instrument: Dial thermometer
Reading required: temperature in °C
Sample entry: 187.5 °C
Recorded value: 8 °C
